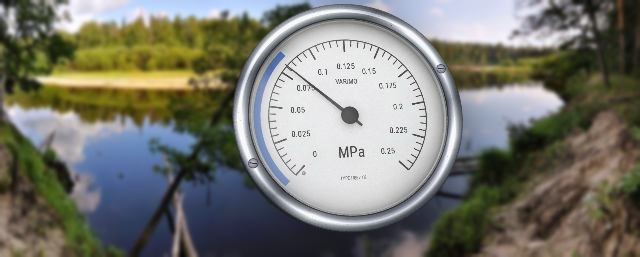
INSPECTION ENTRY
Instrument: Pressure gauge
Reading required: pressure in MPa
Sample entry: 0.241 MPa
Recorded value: 0.08 MPa
